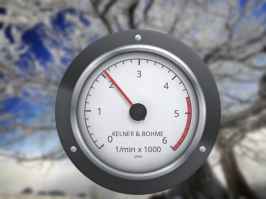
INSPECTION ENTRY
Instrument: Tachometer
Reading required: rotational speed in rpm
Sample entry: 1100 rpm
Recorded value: 2100 rpm
